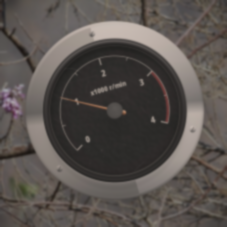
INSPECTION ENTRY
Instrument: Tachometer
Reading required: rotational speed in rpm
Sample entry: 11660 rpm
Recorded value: 1000 rpm
